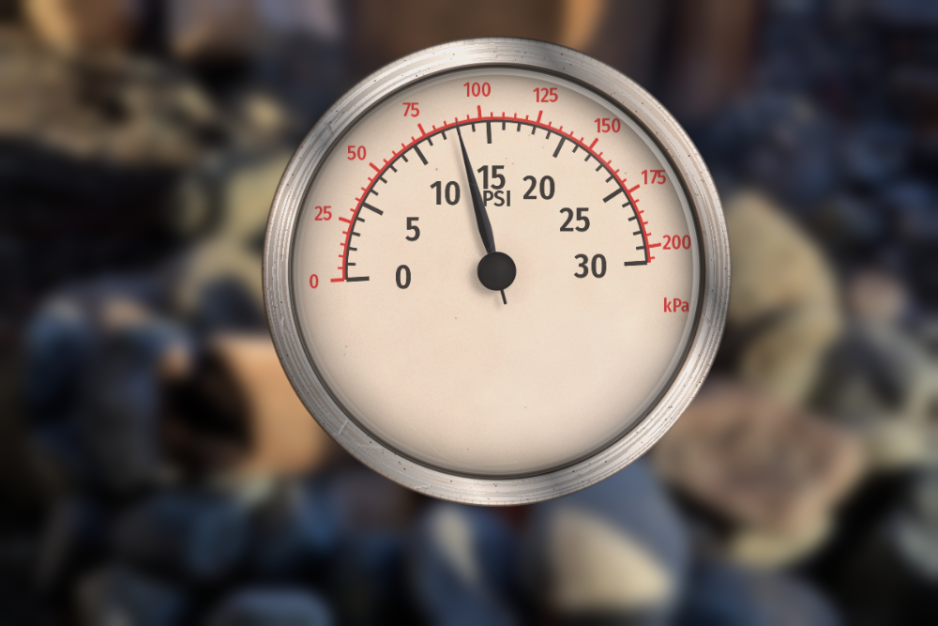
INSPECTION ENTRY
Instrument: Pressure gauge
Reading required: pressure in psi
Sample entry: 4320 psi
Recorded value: 13 psi
